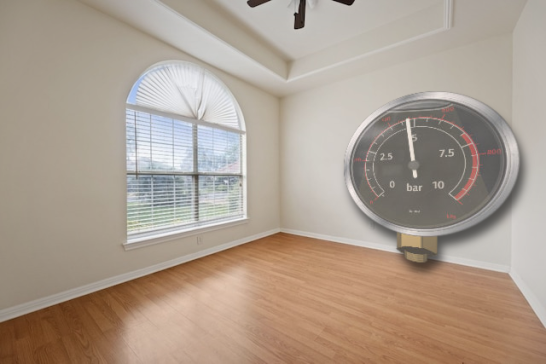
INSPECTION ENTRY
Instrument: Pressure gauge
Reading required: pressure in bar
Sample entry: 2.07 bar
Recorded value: 4.75 bar
